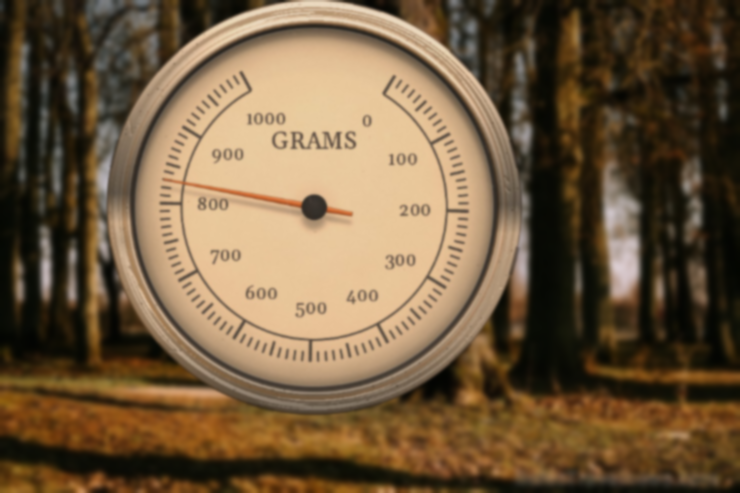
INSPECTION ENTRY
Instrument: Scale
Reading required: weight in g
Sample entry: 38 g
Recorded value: 830 g
